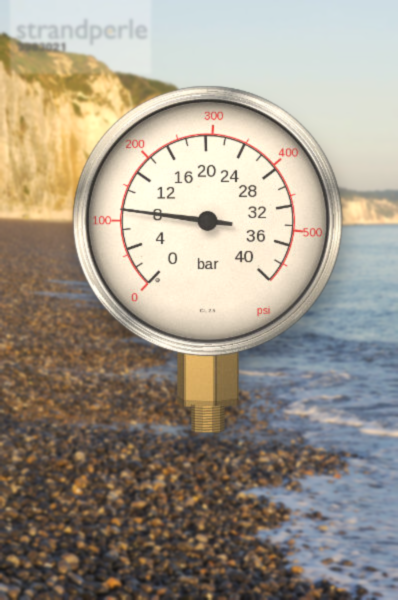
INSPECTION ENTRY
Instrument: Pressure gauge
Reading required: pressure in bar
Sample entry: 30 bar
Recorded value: 8 bar
